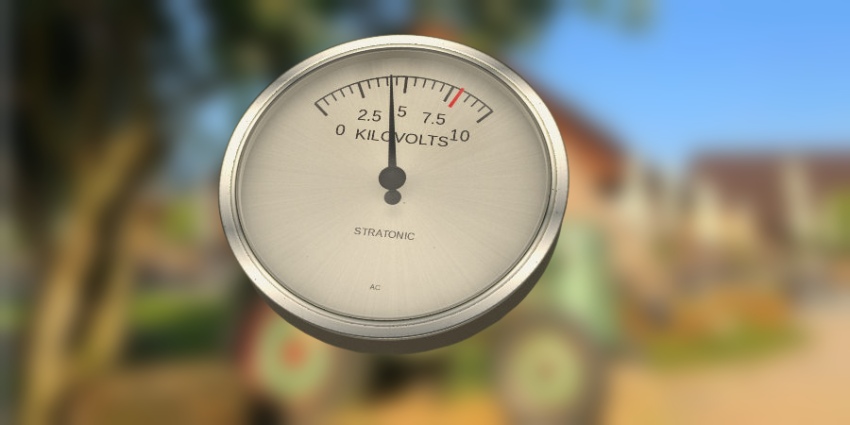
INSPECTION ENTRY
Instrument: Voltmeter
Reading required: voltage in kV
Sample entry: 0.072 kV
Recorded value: 4.25 kV
